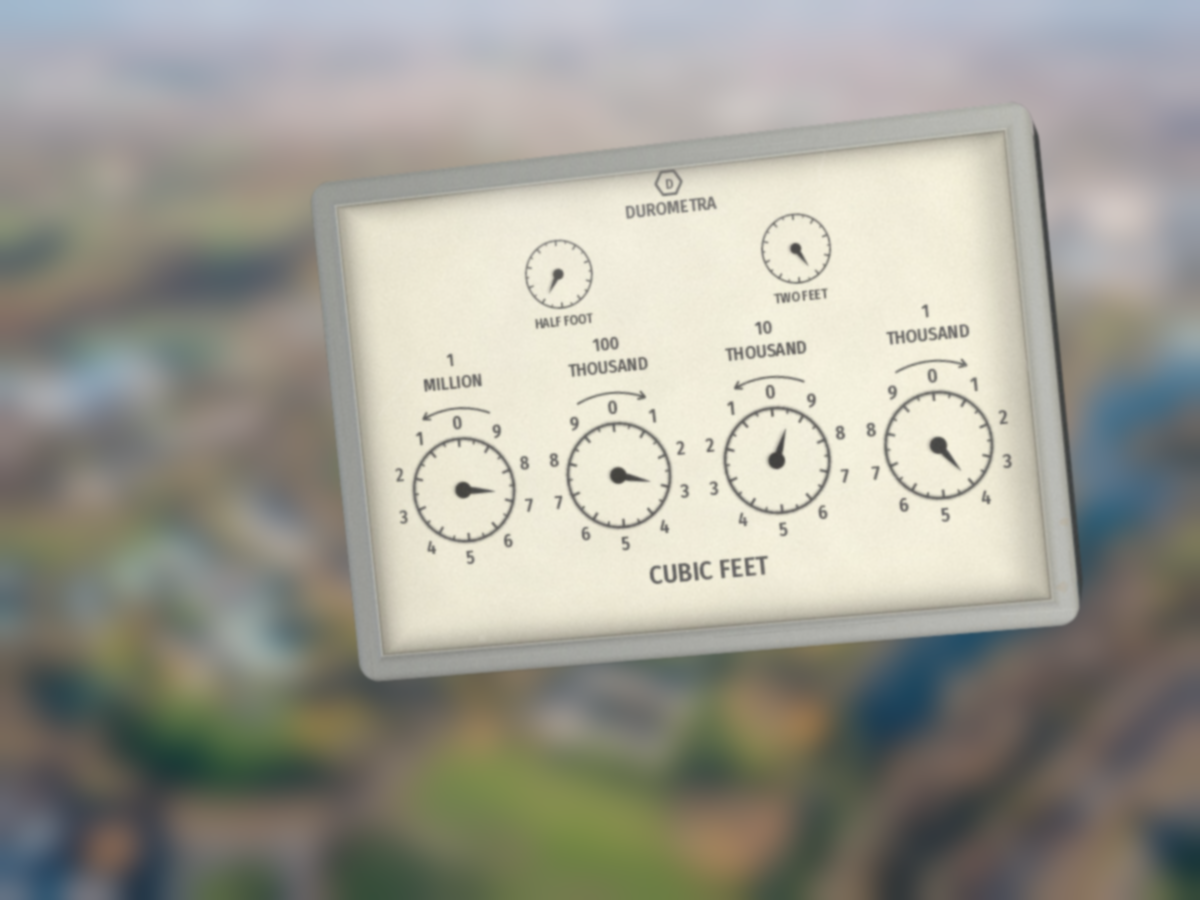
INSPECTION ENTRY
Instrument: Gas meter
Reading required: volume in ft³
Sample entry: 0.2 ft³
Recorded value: 729400 ft³
